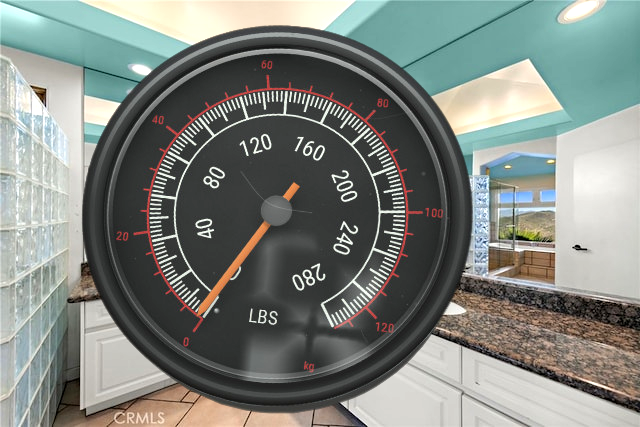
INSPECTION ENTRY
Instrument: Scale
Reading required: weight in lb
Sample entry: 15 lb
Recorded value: 2 lb
